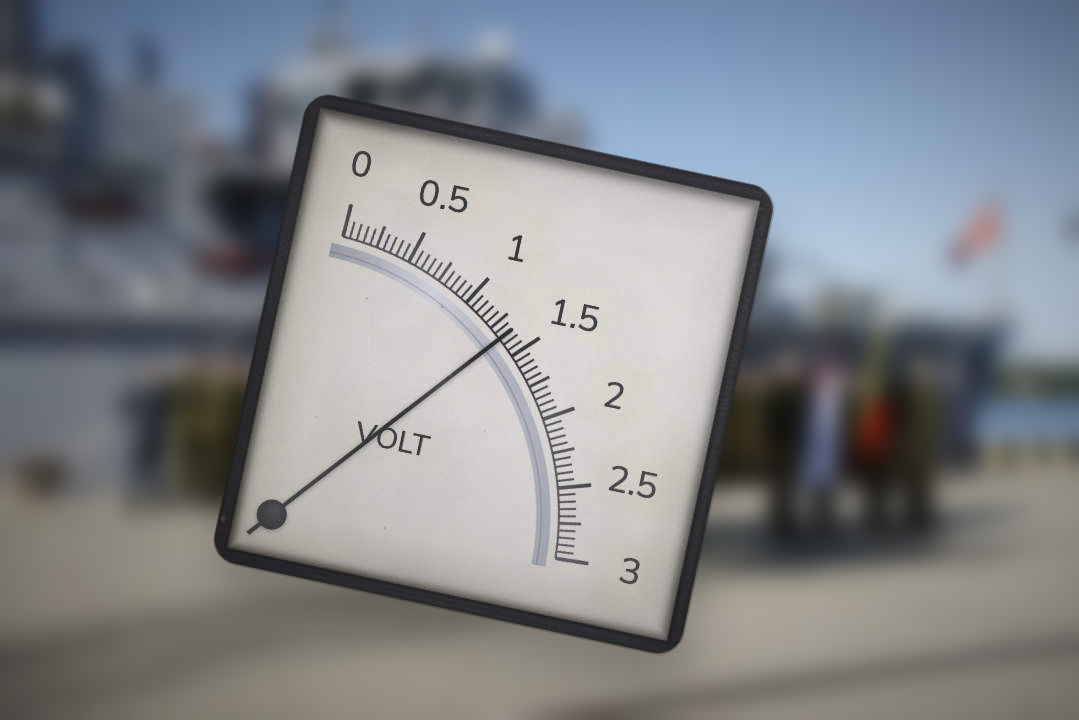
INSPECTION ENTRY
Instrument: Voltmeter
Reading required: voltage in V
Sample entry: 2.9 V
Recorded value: 1.35 V
